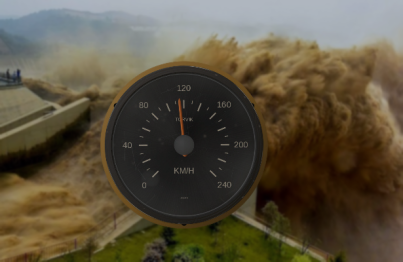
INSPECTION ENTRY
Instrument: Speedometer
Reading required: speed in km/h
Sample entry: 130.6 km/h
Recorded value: 115 km/h
